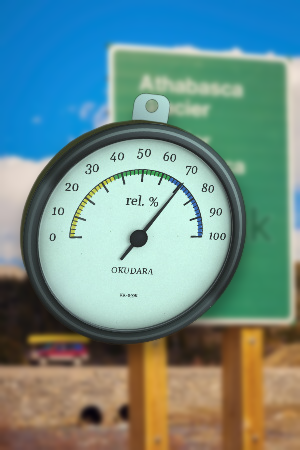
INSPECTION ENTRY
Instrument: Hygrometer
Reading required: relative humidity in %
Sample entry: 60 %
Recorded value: 70 %
